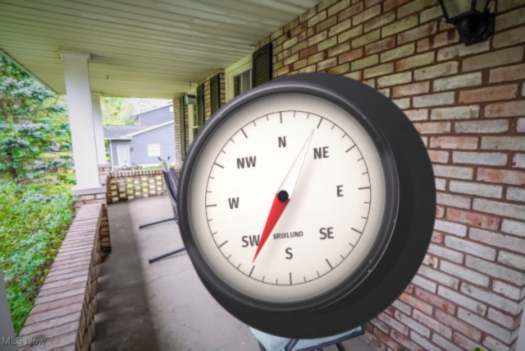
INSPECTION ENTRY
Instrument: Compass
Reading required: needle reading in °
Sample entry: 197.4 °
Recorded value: 210 °
